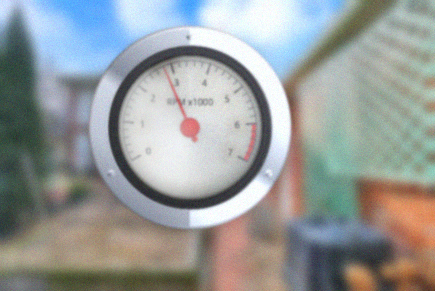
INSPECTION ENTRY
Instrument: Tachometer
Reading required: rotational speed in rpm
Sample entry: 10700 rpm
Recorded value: 2800 rpm
